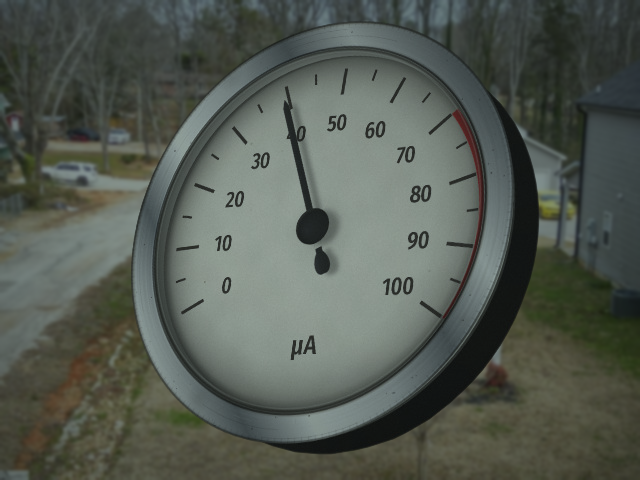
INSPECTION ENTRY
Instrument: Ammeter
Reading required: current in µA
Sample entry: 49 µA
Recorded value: 40 µA
